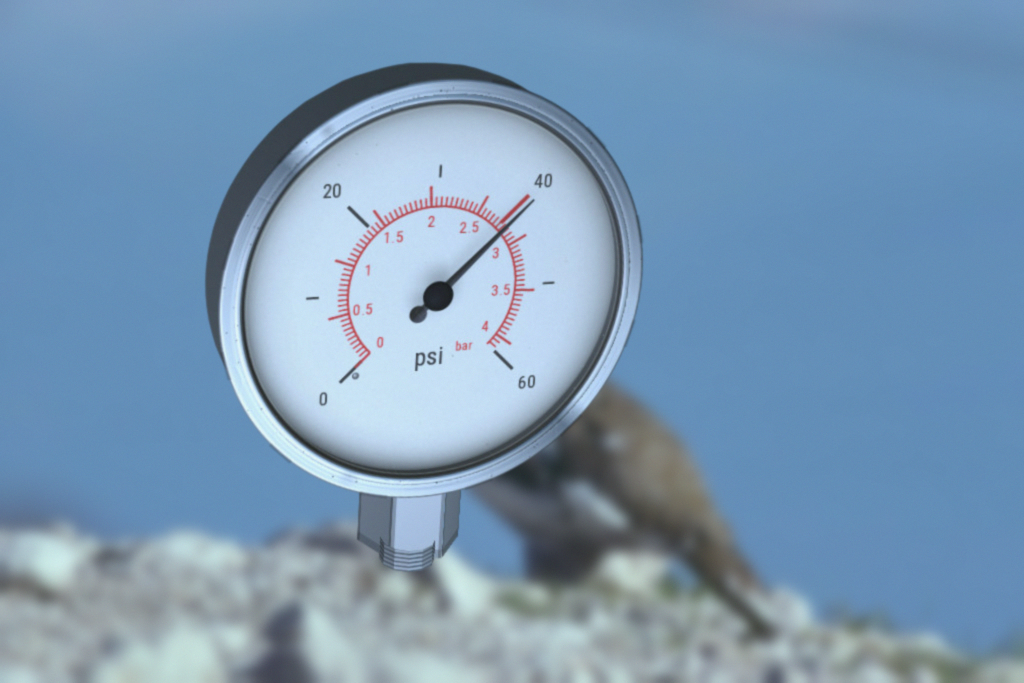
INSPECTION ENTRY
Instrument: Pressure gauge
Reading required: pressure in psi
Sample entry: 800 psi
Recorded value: 40 psi
